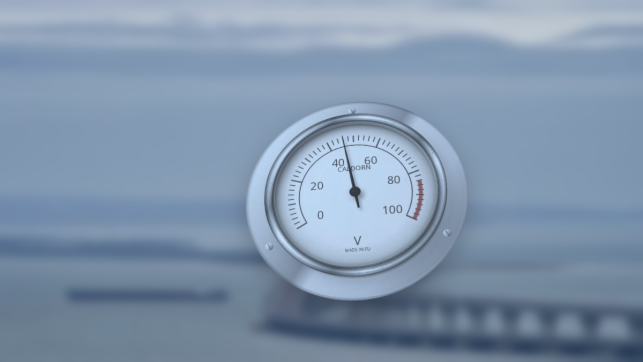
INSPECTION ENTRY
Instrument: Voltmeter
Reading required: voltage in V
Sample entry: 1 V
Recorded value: 46 V
